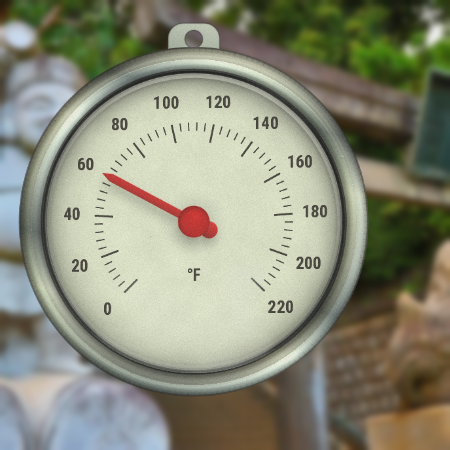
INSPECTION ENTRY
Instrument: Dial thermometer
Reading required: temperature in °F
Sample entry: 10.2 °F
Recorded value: 60 °F
